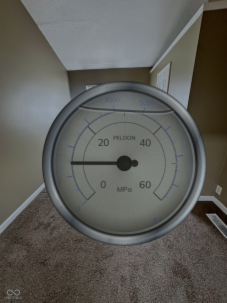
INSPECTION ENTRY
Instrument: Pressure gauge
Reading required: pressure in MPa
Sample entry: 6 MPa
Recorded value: 10 MPa
